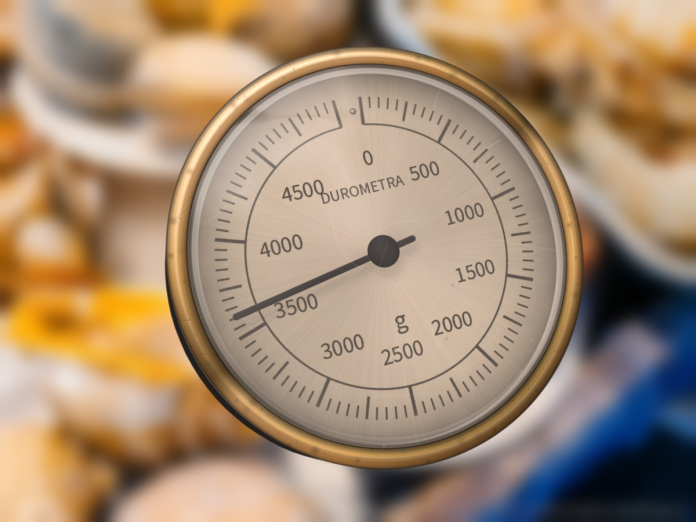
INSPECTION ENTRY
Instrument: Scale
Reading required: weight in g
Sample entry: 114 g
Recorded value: 3600 g
